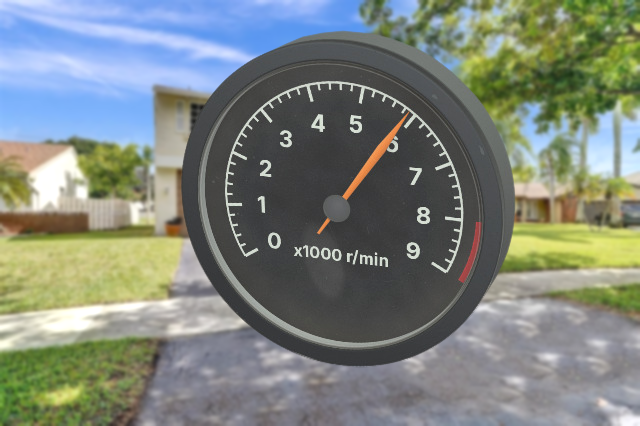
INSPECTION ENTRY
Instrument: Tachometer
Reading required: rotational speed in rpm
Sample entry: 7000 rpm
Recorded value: 5900 rpm
